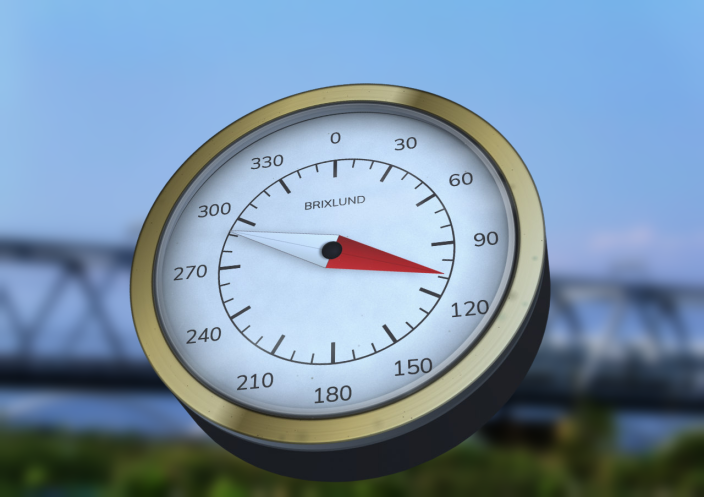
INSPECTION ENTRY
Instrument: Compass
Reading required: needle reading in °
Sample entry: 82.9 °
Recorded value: 110 °
